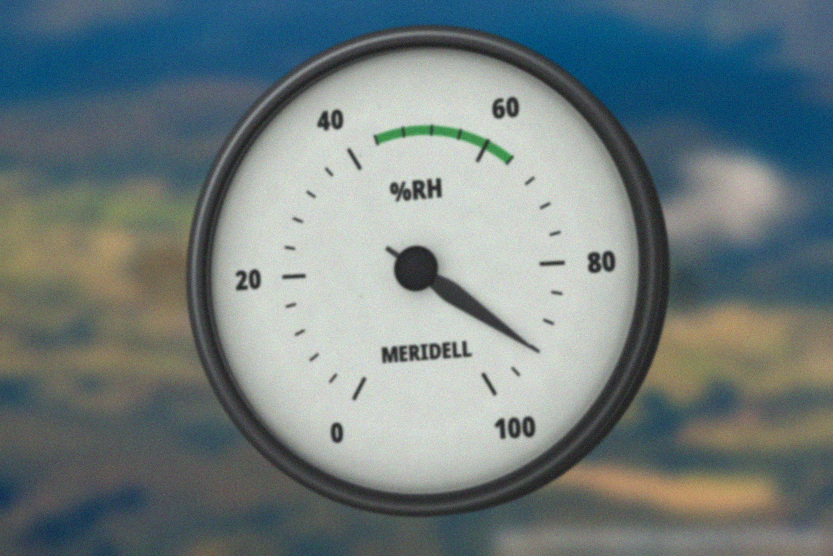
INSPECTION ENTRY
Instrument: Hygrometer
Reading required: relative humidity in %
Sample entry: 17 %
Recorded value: 92 %
